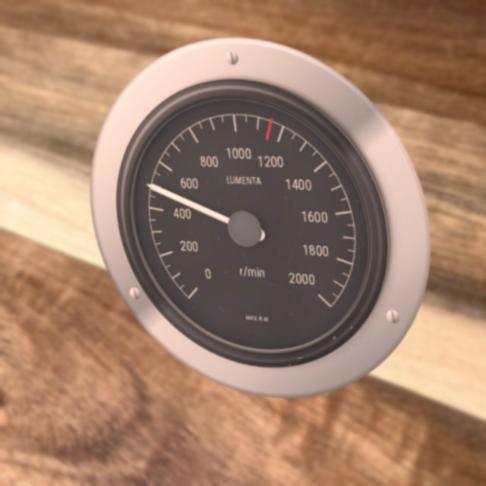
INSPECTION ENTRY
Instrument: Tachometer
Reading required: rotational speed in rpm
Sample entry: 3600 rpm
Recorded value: 500 rpm
